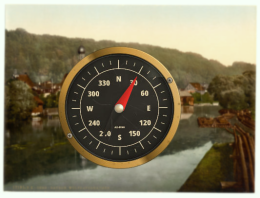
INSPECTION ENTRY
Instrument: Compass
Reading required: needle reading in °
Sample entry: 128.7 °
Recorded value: 30 °
